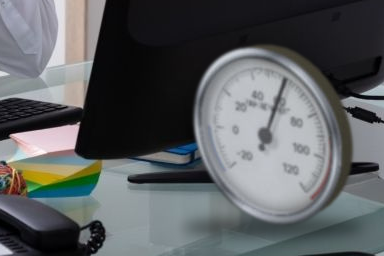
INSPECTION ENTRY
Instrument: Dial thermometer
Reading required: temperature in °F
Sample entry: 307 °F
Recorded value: 60 °F
